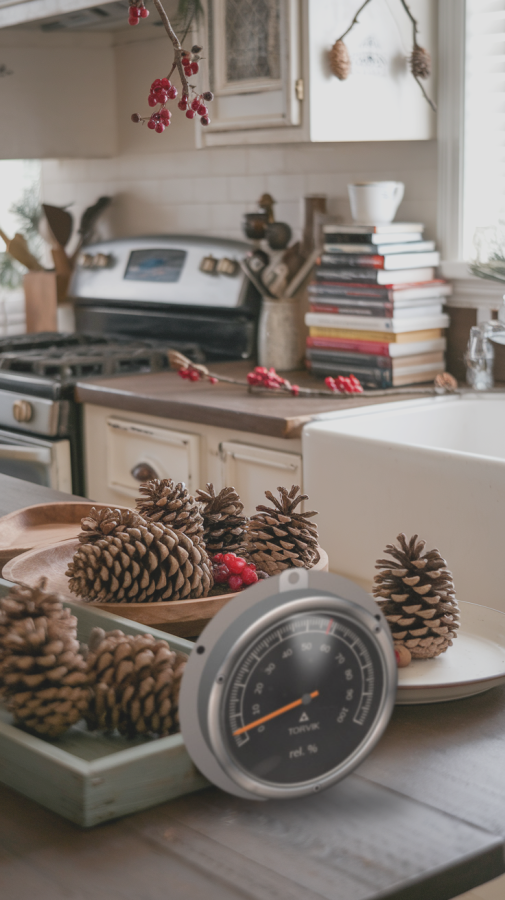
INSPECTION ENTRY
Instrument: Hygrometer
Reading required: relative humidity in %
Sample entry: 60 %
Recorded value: 5 %
